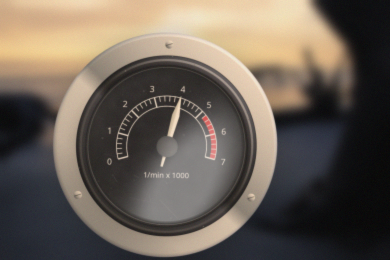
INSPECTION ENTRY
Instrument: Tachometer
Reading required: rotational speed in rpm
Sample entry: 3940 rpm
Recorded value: 4000 rpm
